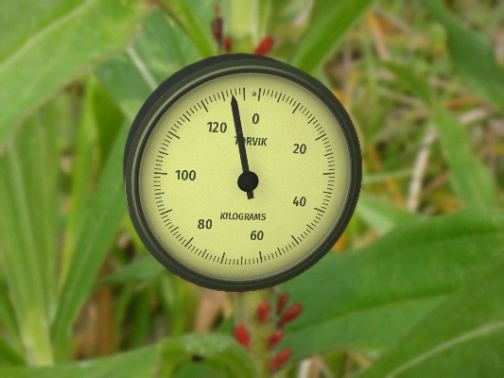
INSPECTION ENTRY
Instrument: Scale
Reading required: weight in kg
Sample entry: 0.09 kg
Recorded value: 127 kg
